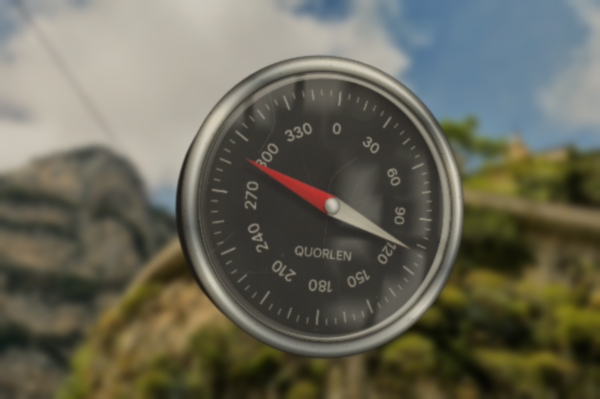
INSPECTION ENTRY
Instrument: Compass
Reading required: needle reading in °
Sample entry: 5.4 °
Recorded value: 290 °
